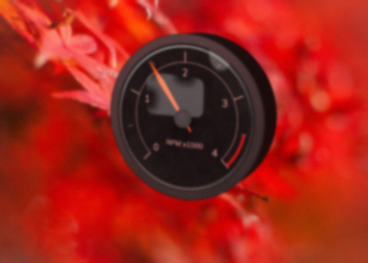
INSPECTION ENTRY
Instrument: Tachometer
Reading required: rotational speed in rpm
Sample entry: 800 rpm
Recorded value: 1500 rpm
